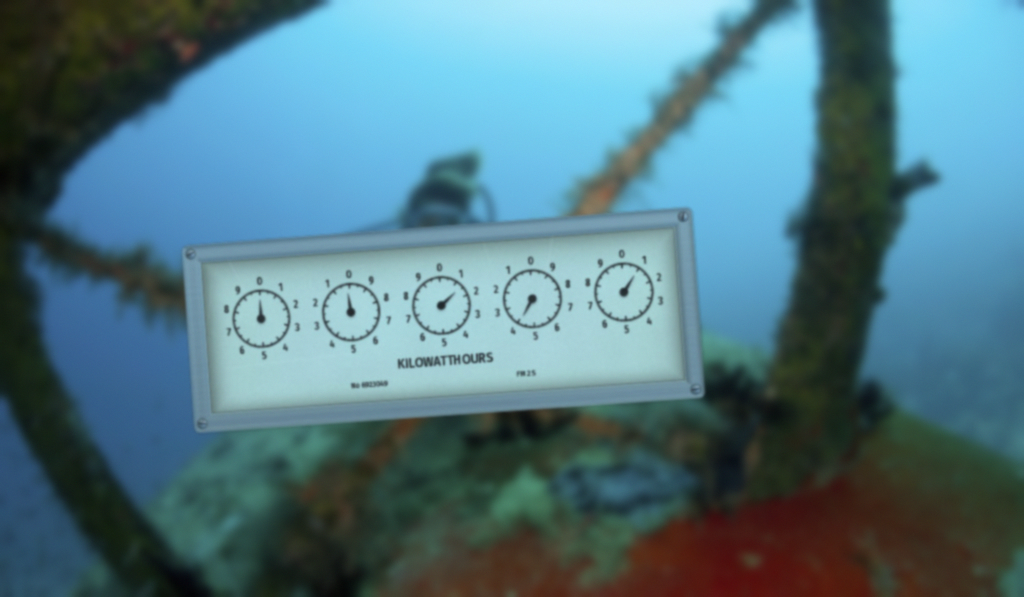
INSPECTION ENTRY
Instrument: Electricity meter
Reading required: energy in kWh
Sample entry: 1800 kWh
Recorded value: 141 kWh
